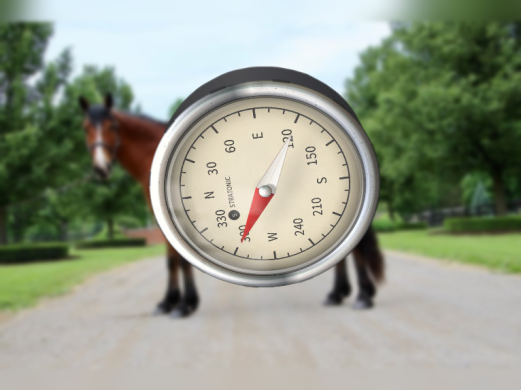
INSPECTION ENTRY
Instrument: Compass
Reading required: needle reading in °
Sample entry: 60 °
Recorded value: 300 °
